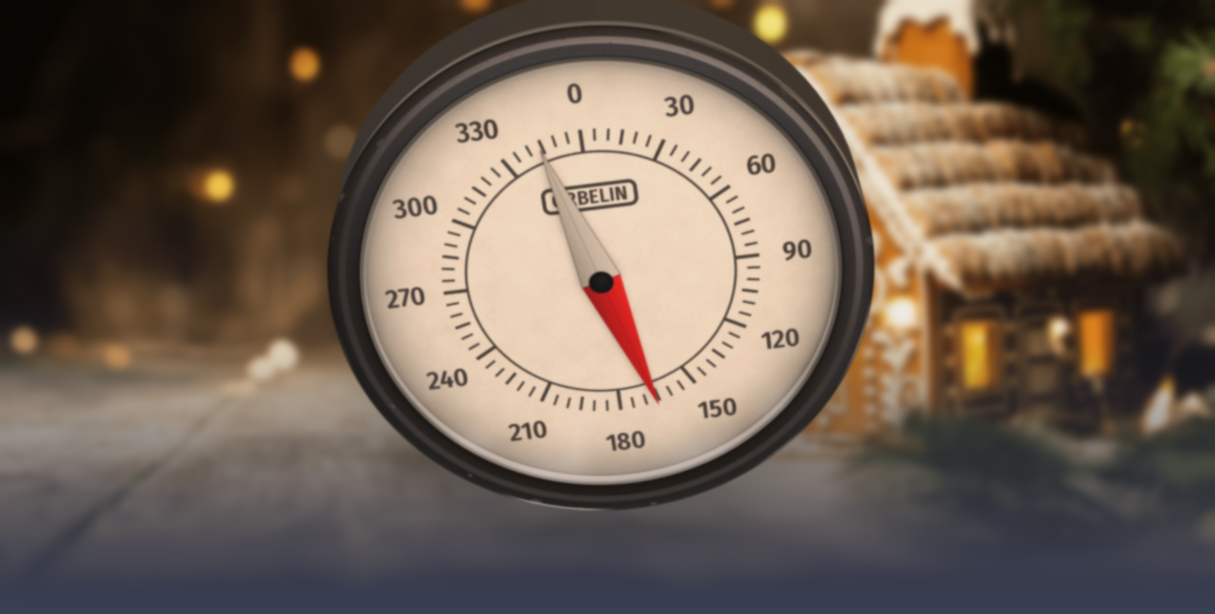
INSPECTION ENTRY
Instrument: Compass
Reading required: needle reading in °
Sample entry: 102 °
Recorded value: 165 °
